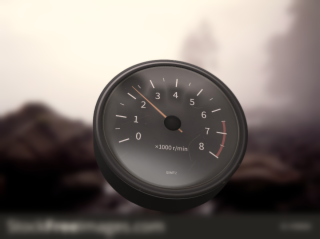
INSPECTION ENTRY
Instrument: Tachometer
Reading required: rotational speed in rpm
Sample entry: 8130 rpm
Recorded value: 2250 rpm
